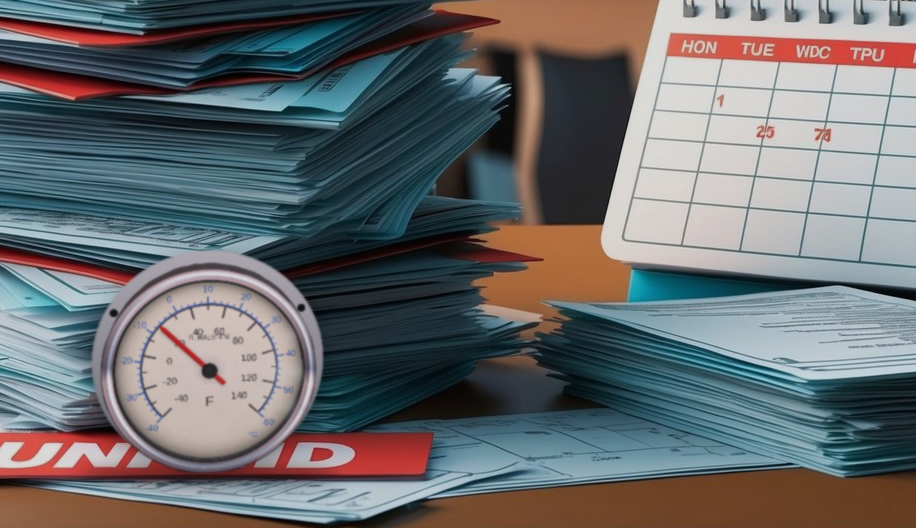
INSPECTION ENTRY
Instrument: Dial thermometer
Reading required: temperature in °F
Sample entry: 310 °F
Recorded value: 20 °F
